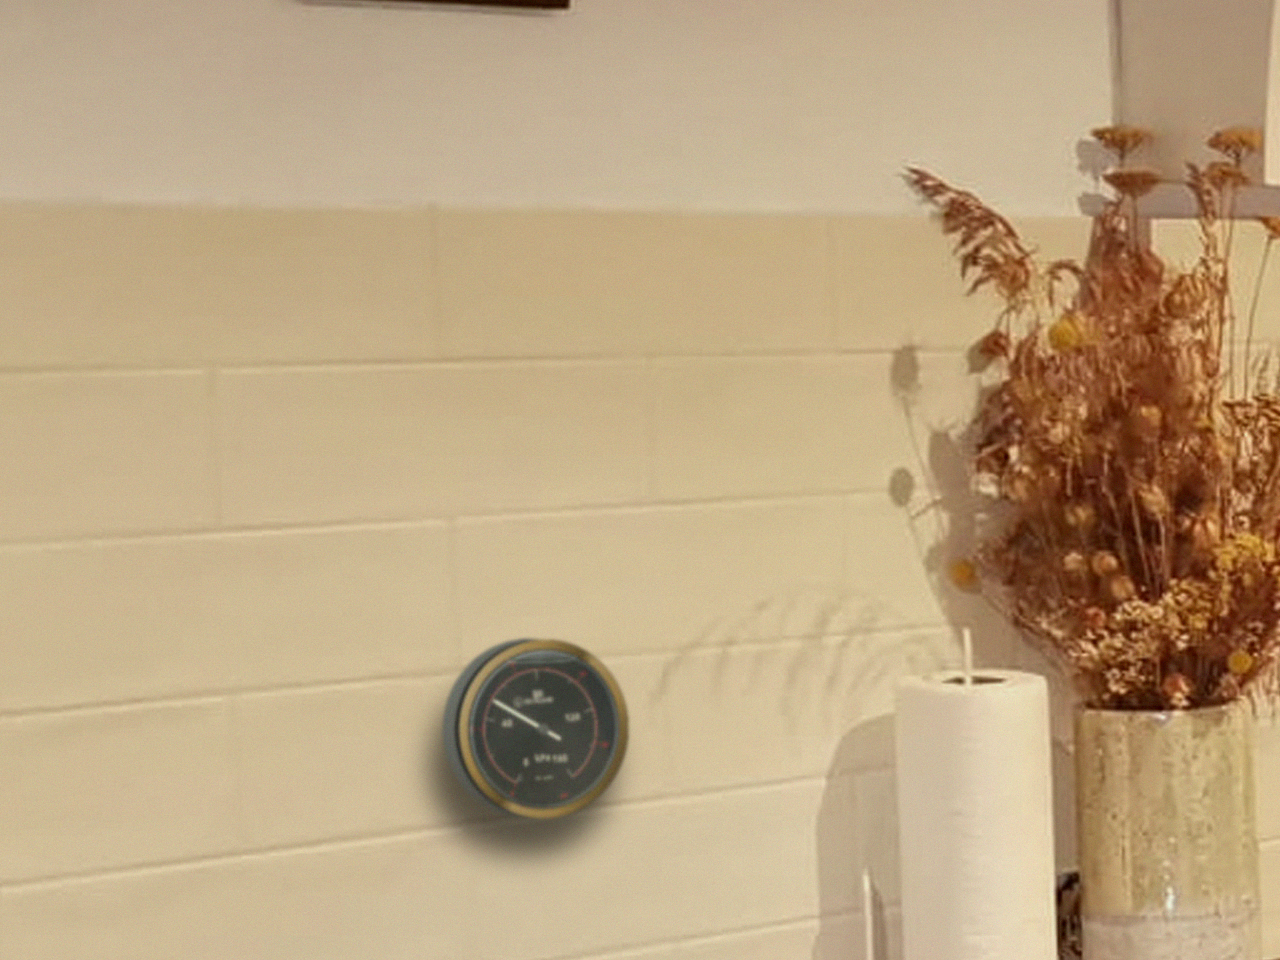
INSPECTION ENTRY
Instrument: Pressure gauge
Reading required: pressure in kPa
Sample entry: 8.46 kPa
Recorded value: 50 kPa
